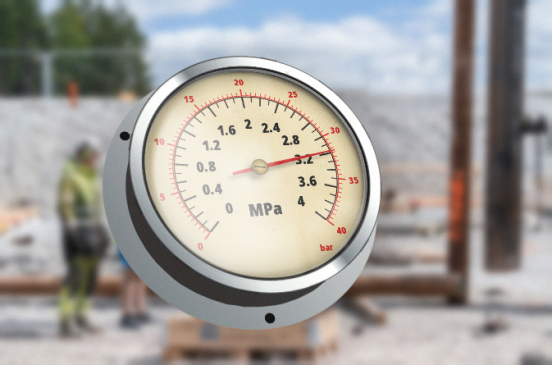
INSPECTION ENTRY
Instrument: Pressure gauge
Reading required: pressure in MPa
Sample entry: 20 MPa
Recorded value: 3.2 MPa
